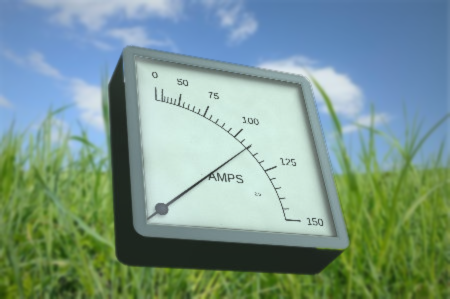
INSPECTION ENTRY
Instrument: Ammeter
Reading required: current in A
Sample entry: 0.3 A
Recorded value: 110 A
